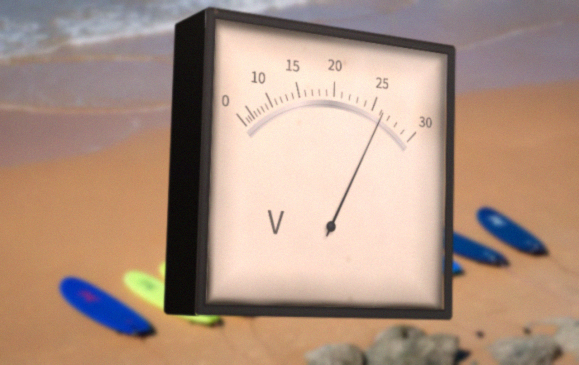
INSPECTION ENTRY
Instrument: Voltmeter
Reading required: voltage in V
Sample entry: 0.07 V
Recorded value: 26 V
